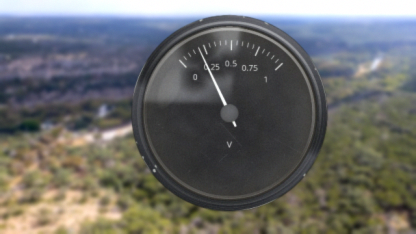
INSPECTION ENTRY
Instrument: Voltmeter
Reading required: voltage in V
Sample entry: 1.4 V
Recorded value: 0.2 V
